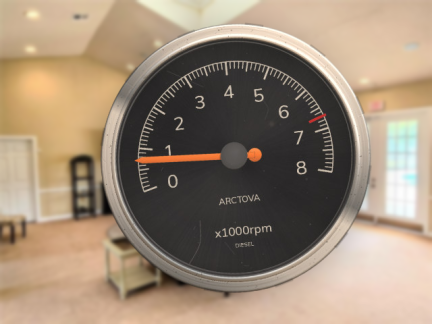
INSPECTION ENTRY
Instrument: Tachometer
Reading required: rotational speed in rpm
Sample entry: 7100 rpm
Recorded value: 700 rpm
